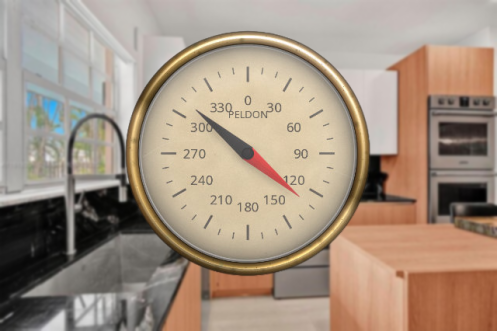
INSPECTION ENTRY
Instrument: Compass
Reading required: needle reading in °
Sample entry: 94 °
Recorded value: 130 °
